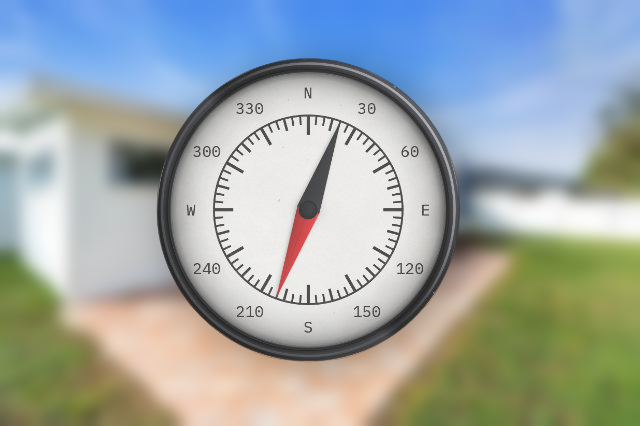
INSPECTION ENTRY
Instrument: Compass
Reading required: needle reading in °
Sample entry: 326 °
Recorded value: 200 °
